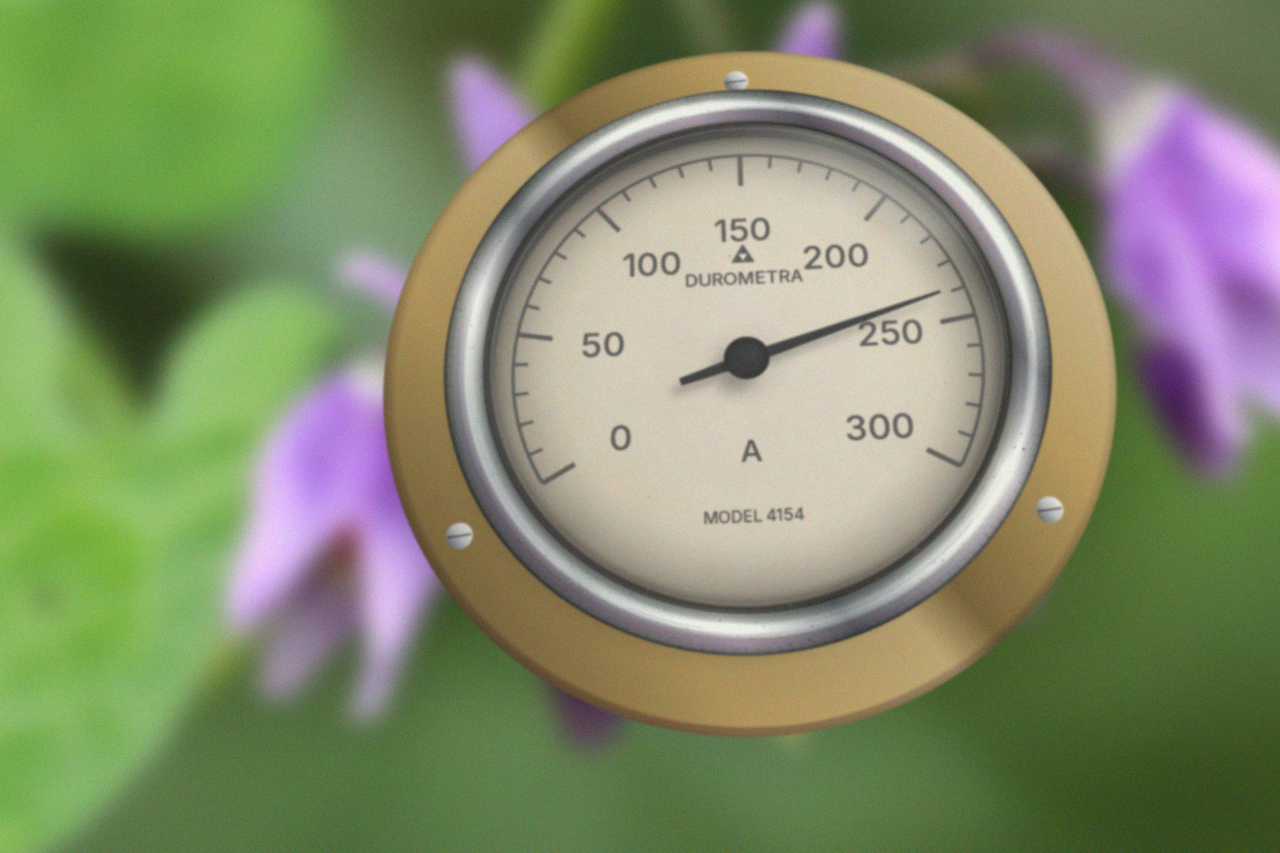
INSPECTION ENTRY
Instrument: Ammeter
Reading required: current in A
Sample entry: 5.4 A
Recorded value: 240 A
